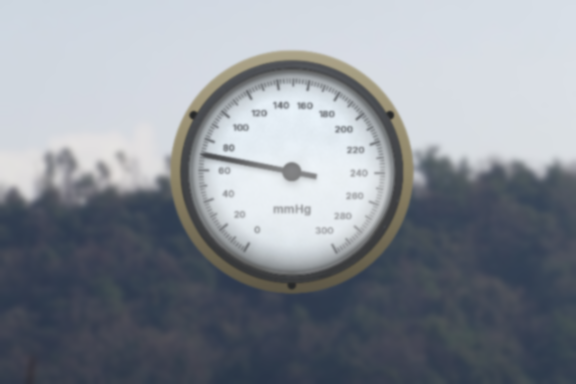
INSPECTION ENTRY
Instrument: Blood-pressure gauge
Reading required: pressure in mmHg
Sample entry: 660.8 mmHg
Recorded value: 70 mmHg
